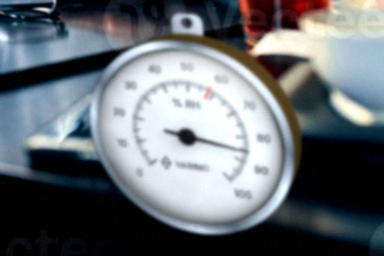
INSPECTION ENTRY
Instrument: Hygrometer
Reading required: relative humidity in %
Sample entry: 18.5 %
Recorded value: 85 %
